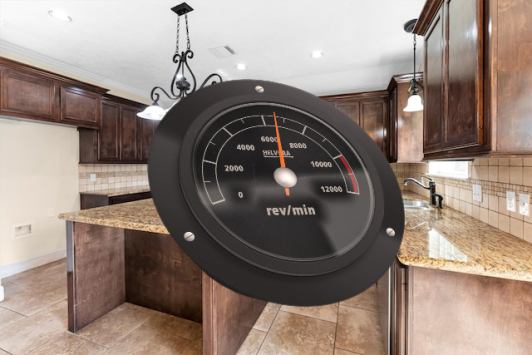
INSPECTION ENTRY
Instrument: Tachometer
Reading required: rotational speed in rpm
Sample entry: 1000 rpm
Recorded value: 6500 rpm
